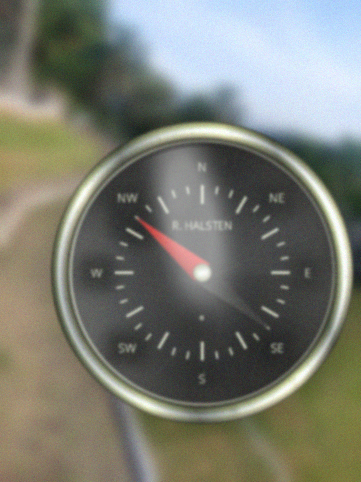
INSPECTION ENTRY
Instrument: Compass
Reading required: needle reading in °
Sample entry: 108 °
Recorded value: 310 °
